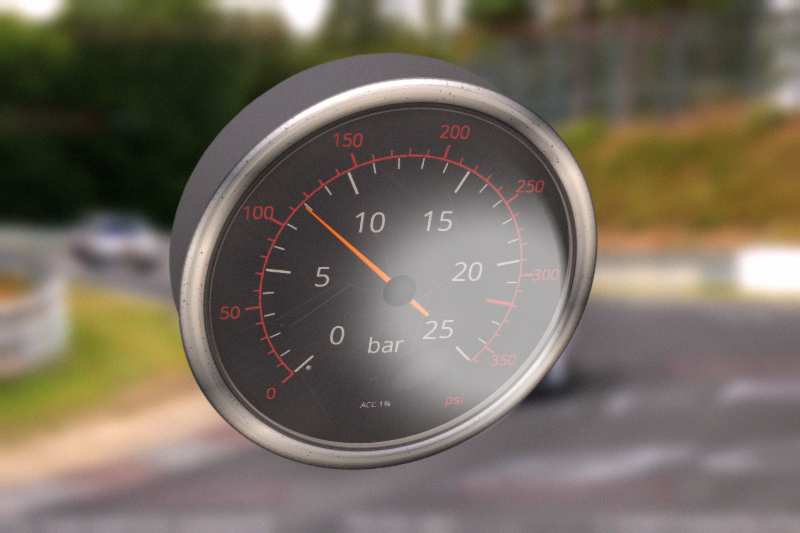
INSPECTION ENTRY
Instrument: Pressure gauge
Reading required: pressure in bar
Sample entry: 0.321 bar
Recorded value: 8 bar
